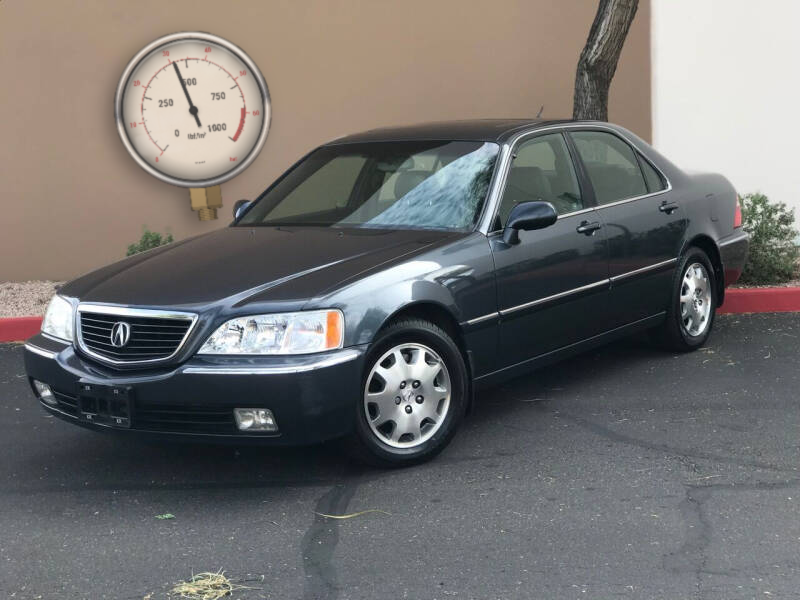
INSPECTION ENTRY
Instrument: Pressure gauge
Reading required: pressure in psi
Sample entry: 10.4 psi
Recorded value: 450 psi
